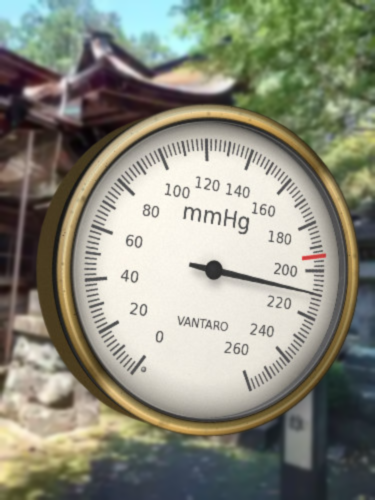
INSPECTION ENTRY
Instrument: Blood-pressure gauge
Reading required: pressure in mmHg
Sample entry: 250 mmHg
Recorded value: 210 mmHg
